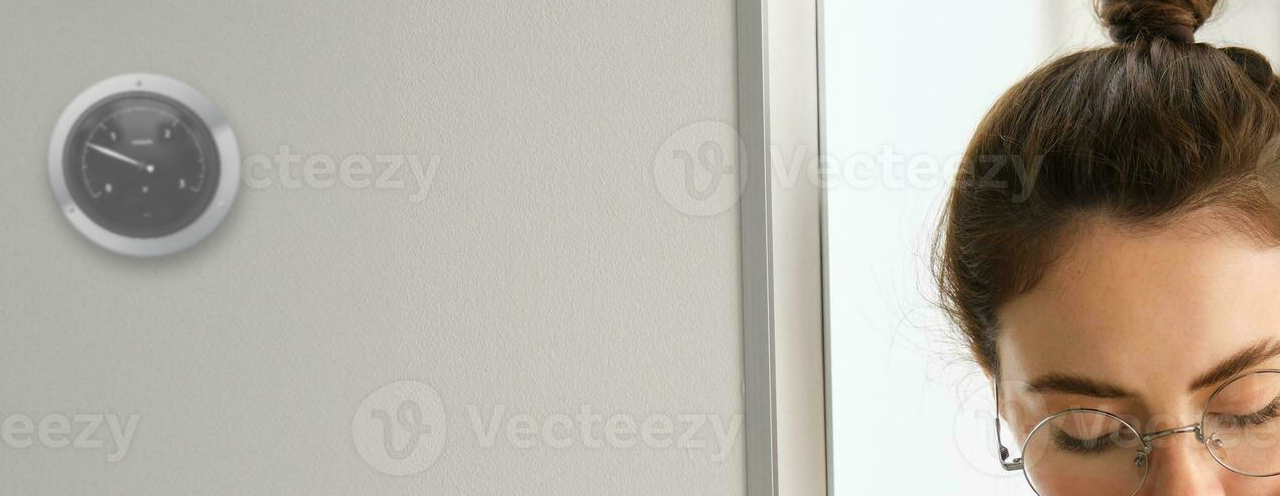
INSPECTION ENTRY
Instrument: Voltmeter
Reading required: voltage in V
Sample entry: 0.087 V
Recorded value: 0.7 V
